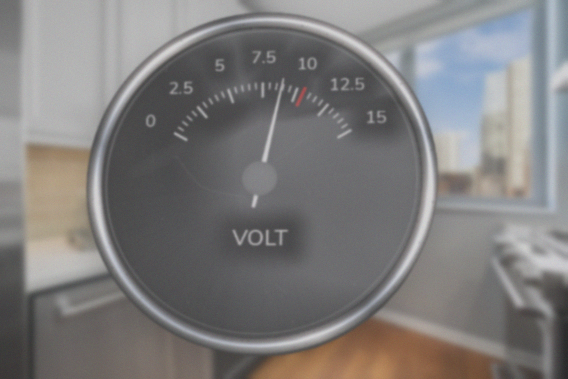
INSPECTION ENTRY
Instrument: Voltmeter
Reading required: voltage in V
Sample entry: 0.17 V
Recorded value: 9 V
